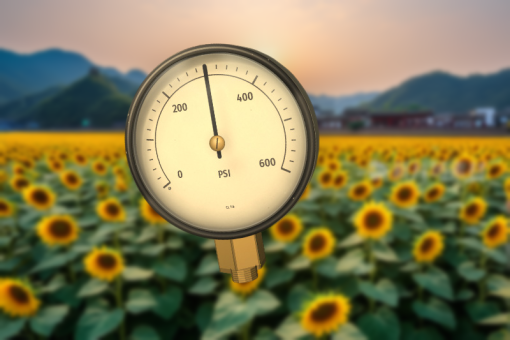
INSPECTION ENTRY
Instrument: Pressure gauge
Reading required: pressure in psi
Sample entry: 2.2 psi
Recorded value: 300 psi
